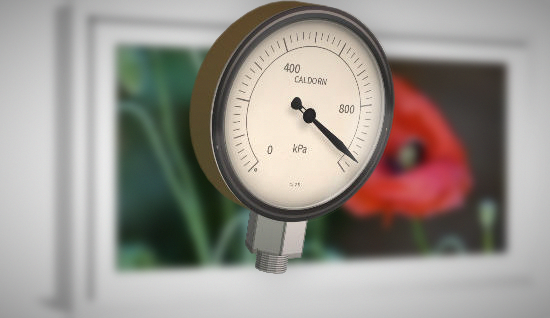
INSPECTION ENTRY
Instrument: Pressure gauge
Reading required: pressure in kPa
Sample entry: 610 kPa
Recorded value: 960 kPa
